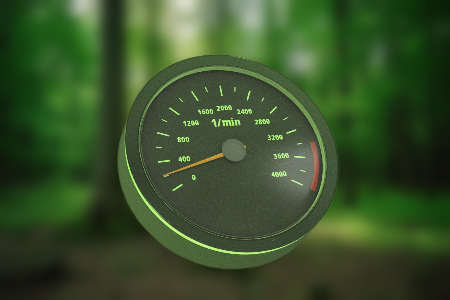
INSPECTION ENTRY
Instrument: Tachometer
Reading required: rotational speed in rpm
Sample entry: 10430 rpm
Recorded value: 200 rpm
